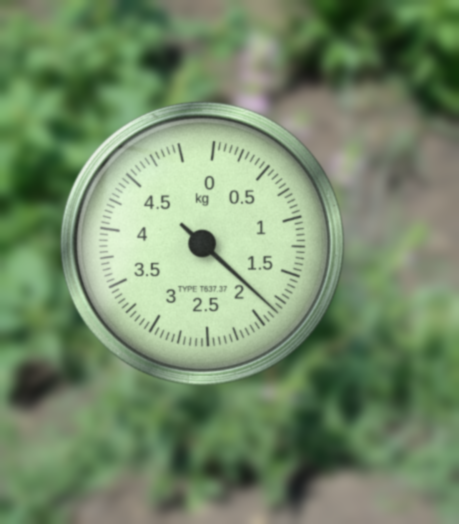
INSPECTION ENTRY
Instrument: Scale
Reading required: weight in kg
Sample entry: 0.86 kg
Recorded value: 1.85 kg
